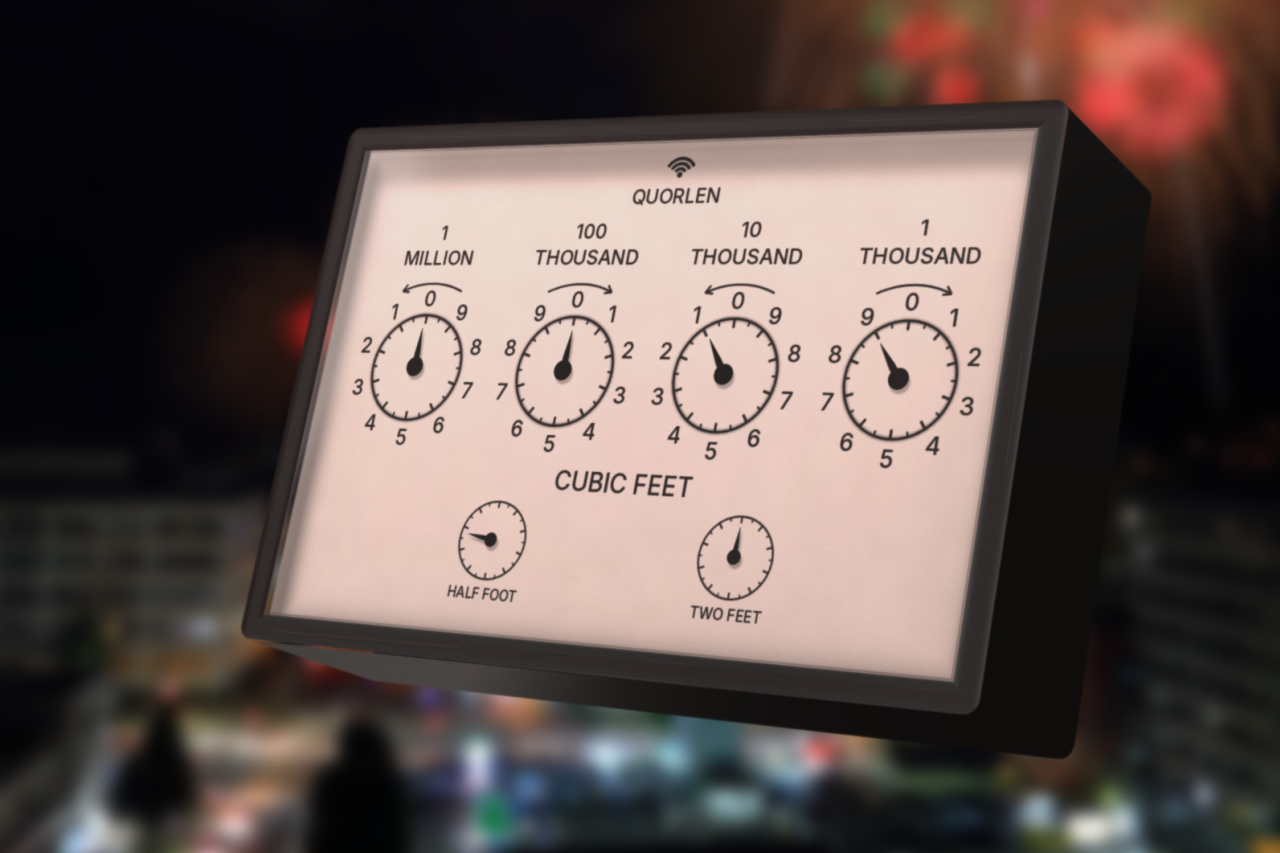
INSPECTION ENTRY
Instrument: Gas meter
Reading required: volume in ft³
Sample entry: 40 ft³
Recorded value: 900 ft³
